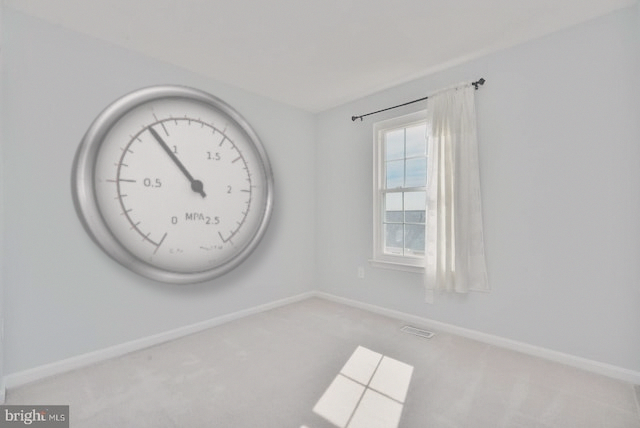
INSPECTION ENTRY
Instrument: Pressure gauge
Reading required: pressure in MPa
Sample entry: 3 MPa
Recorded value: 0.9 MPa
